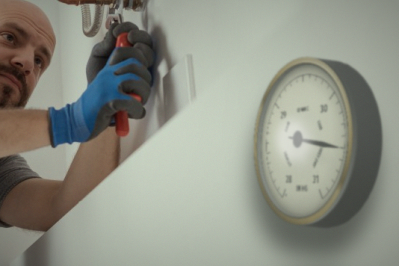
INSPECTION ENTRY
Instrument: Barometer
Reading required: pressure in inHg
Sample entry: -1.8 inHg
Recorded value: 30.5 inHg
